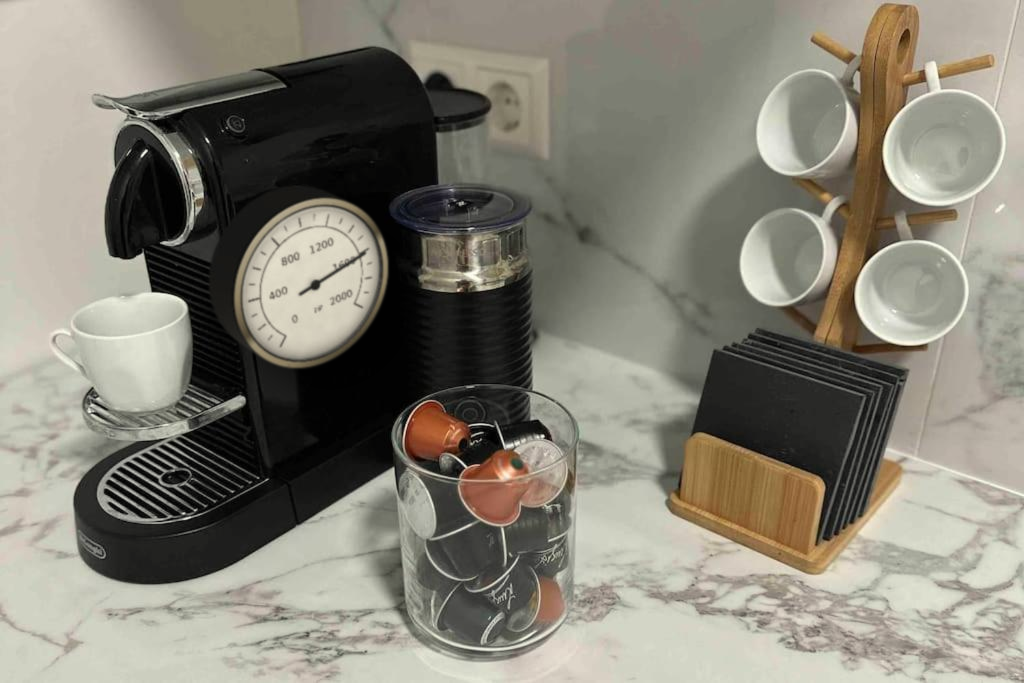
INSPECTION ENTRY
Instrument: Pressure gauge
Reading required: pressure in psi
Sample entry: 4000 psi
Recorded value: 1600 psi
